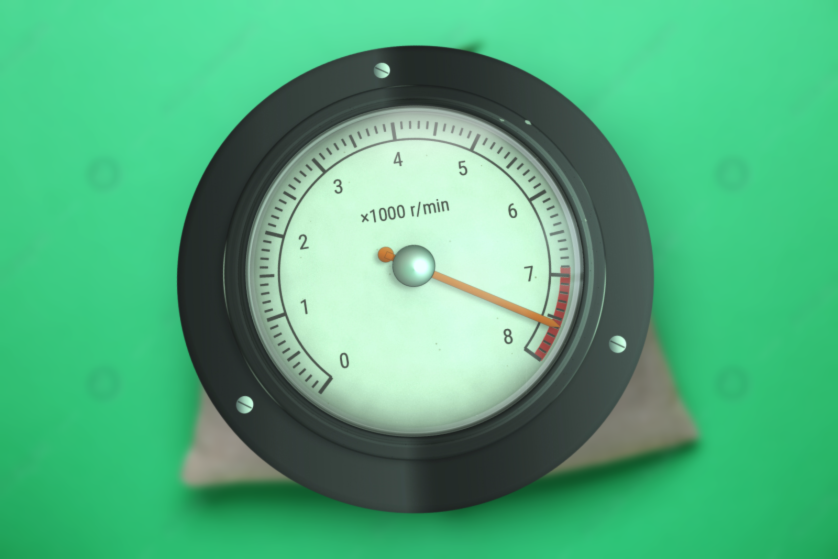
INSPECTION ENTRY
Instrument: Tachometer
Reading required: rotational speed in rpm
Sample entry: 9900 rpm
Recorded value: 7600 rpm
